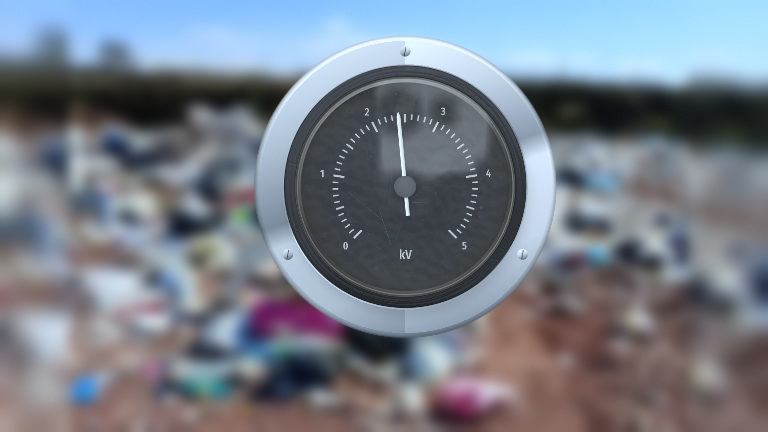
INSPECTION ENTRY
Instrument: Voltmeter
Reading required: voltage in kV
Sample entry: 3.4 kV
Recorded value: 2.4 kV
